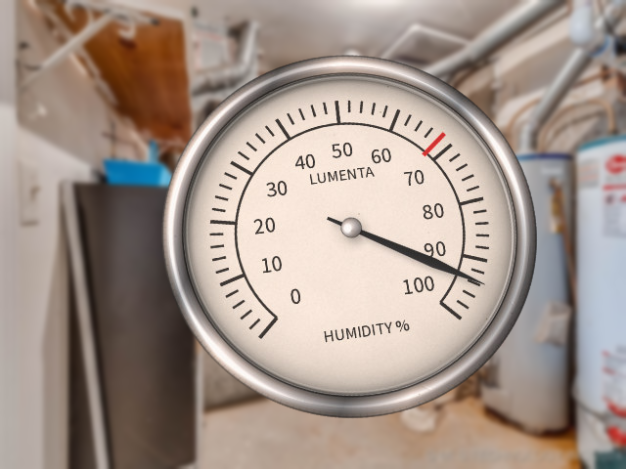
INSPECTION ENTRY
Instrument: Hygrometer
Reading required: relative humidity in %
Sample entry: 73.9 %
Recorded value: 94 %
